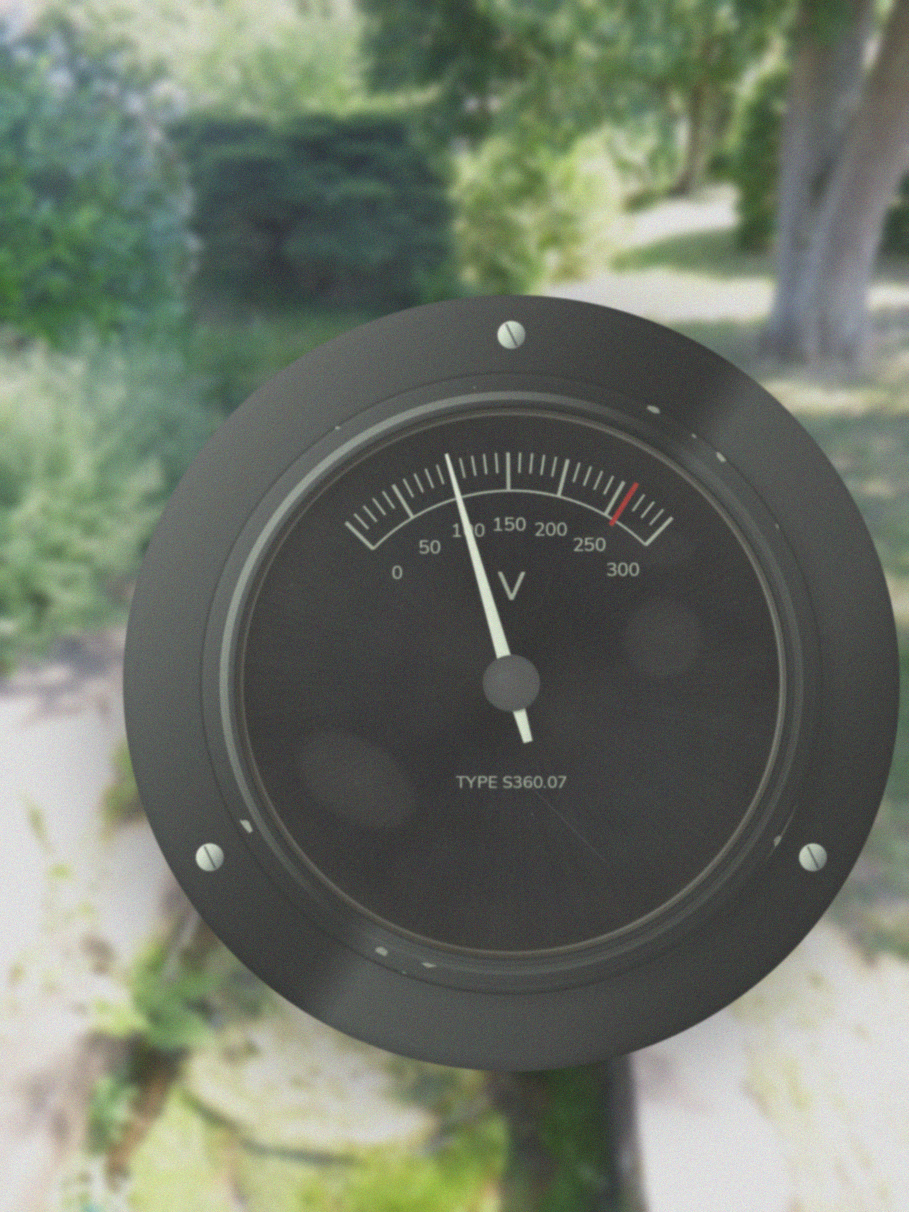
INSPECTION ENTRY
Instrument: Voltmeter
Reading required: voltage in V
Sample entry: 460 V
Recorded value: 100 V
